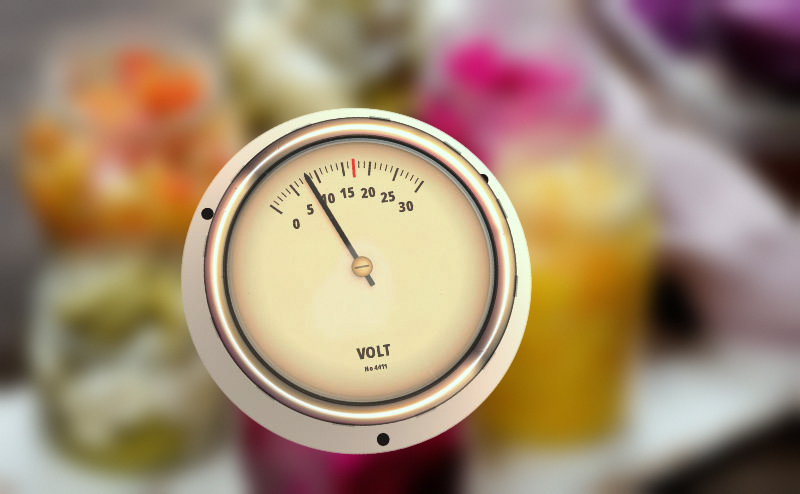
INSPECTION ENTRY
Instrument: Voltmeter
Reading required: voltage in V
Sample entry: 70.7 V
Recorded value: 8 V
